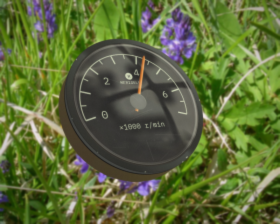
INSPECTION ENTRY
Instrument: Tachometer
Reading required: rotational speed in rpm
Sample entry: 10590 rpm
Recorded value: 4250 rpm
